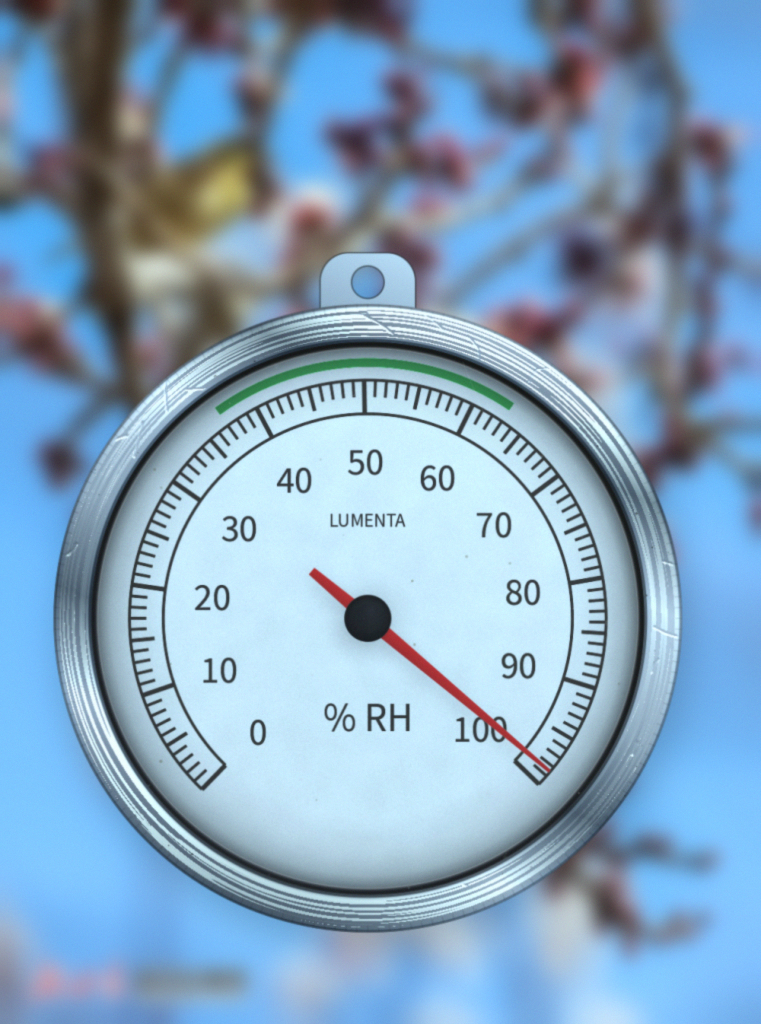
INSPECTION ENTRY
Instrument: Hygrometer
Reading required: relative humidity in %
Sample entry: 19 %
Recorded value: 98.5 %
